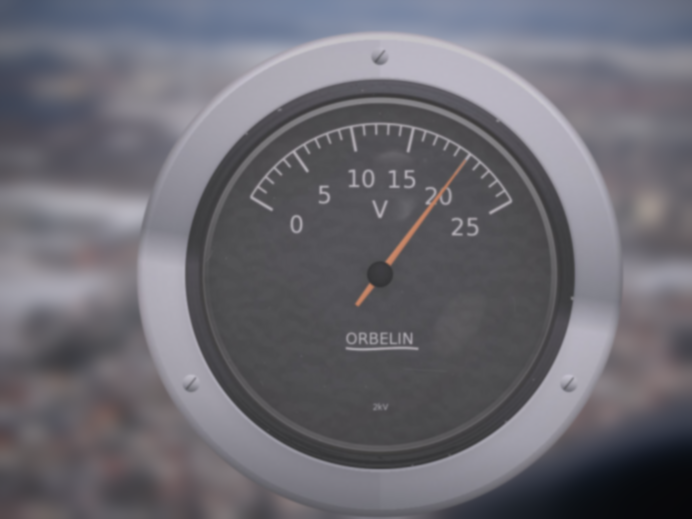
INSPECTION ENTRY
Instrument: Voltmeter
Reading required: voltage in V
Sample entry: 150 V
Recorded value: 20 V
